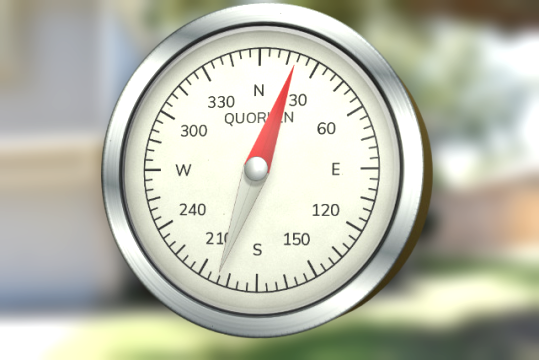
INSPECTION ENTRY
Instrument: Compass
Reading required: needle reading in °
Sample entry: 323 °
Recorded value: 20 °
